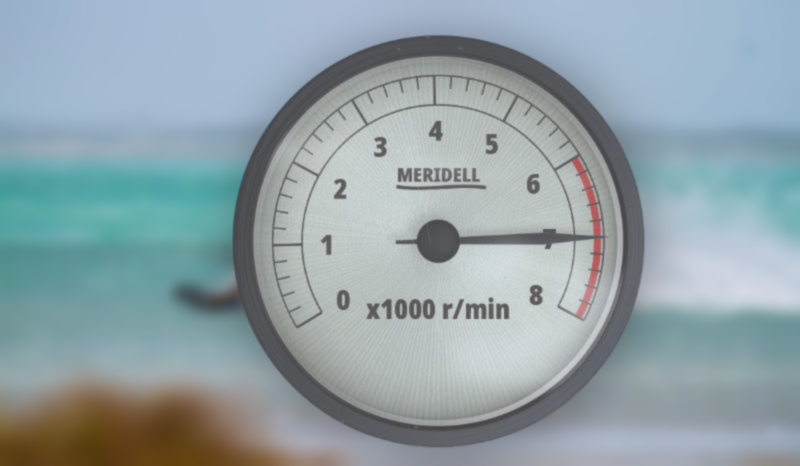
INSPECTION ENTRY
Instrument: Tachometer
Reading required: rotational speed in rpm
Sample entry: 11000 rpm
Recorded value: 7000 rpm
